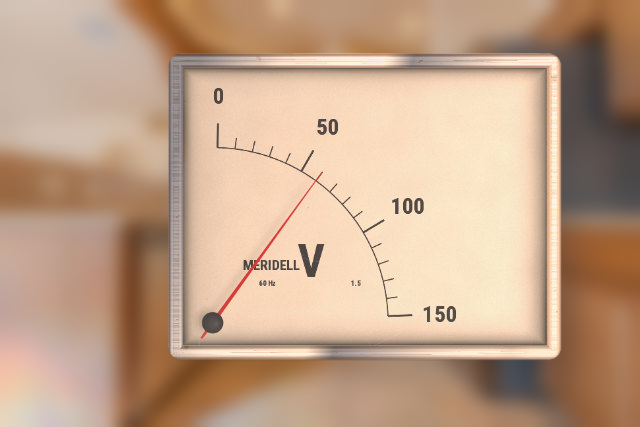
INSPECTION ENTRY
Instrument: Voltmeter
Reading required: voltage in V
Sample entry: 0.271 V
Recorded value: 60 V
